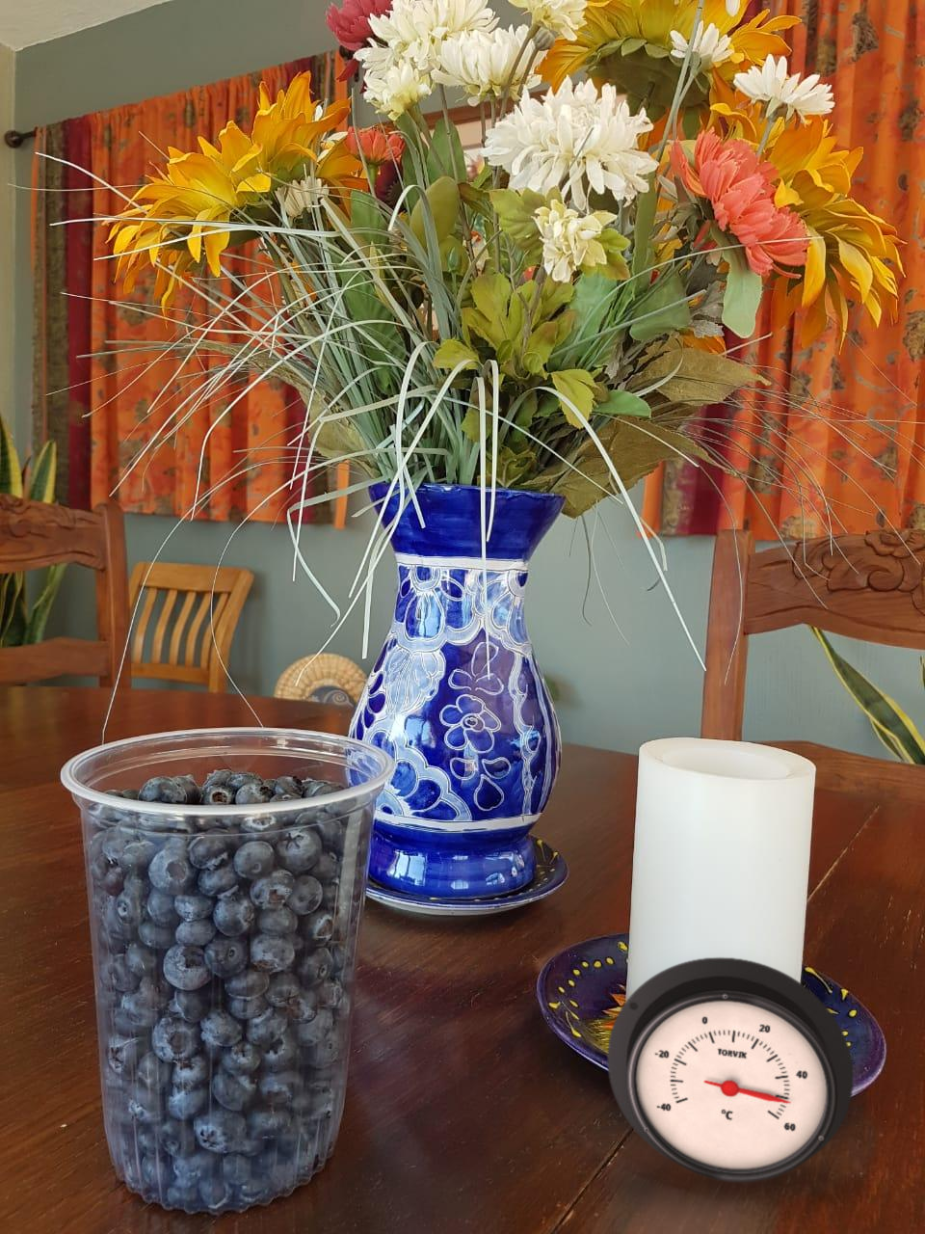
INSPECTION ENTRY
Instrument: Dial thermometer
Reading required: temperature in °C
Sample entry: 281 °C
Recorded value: 50 °C
